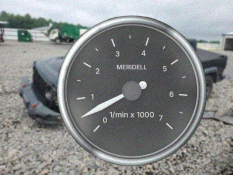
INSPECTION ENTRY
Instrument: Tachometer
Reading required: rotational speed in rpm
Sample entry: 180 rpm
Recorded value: 500 rpm
